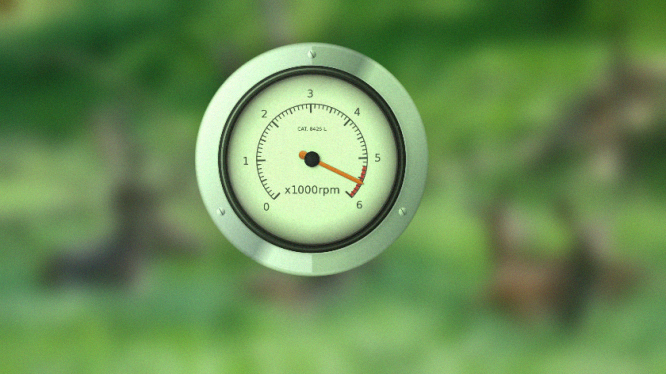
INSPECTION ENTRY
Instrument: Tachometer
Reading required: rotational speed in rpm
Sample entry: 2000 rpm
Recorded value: 5600 rpm
